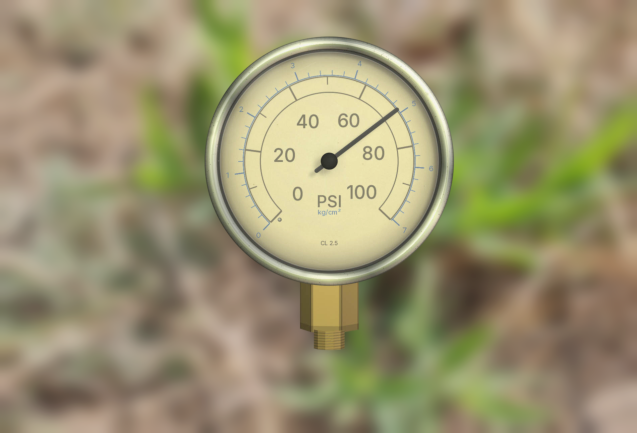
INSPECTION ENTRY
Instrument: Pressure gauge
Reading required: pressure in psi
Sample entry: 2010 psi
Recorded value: 70 psi
